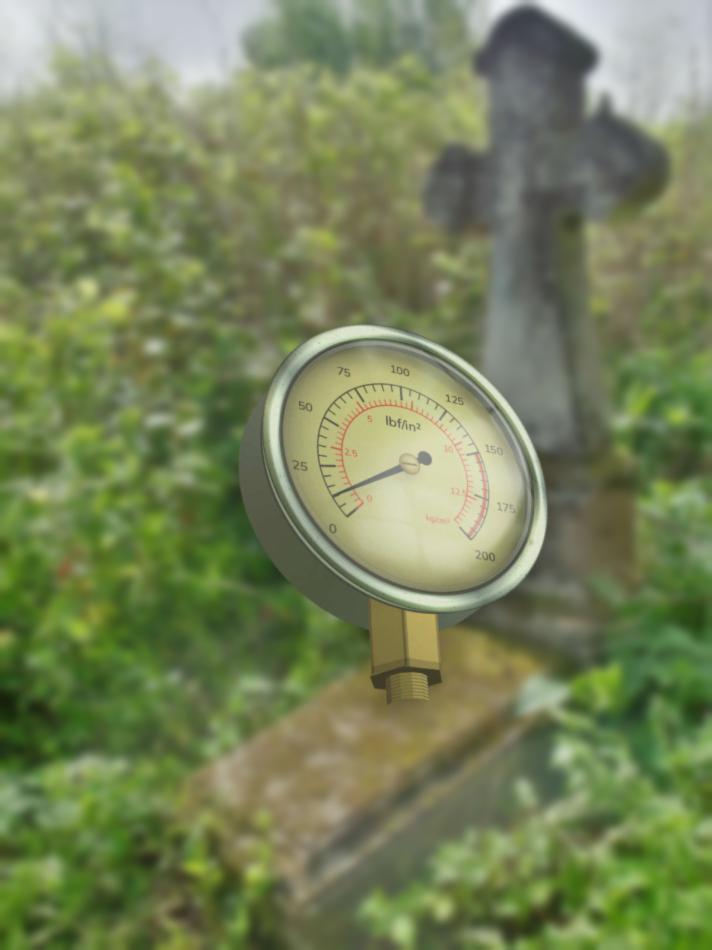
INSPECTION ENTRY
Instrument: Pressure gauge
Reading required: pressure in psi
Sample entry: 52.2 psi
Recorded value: 10 psi
